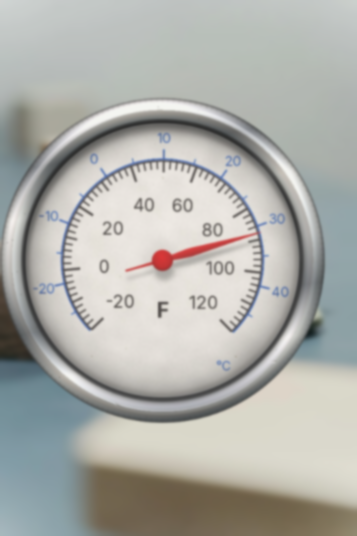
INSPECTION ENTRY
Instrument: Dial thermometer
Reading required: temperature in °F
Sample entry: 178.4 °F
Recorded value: 88 °F
